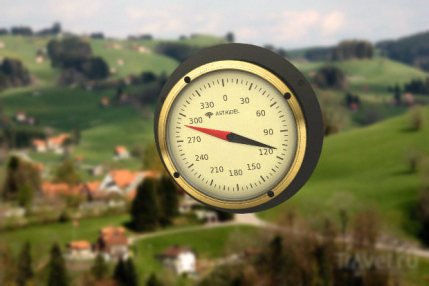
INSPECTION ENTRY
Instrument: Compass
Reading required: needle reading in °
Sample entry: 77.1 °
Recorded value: 290 °
